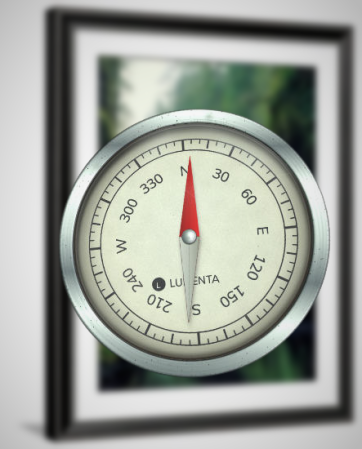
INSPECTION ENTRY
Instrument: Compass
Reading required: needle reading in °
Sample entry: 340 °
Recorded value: 5 °
